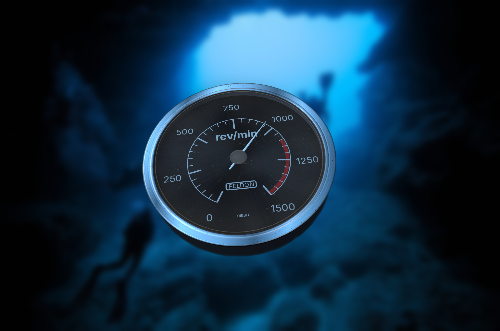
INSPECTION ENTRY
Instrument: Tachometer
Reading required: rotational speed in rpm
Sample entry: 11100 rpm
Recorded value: 950 rpm
